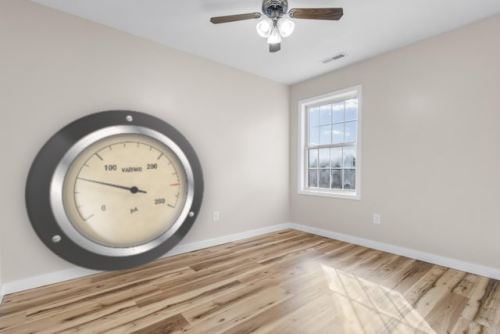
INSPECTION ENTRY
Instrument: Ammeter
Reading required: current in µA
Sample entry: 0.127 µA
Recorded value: 60 µA
